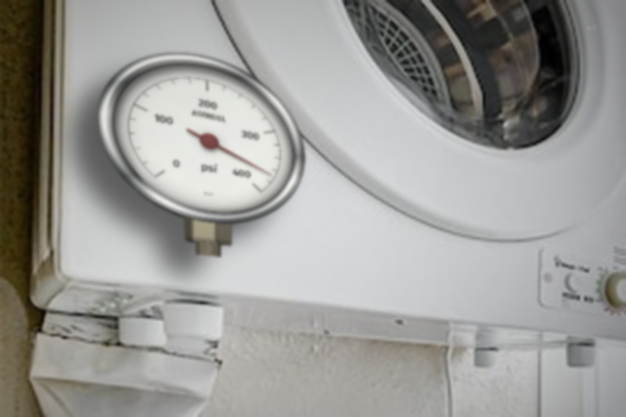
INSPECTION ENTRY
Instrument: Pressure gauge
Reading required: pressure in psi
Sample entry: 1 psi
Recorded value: 370 psi
